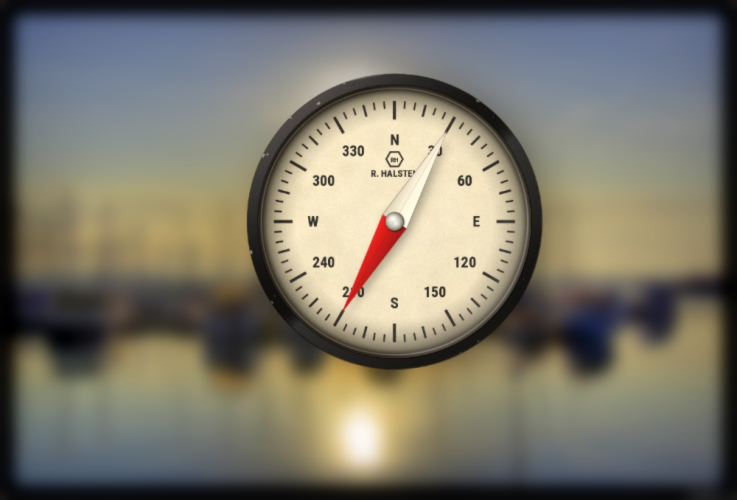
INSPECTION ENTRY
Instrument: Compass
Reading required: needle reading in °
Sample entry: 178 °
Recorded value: 210 °
